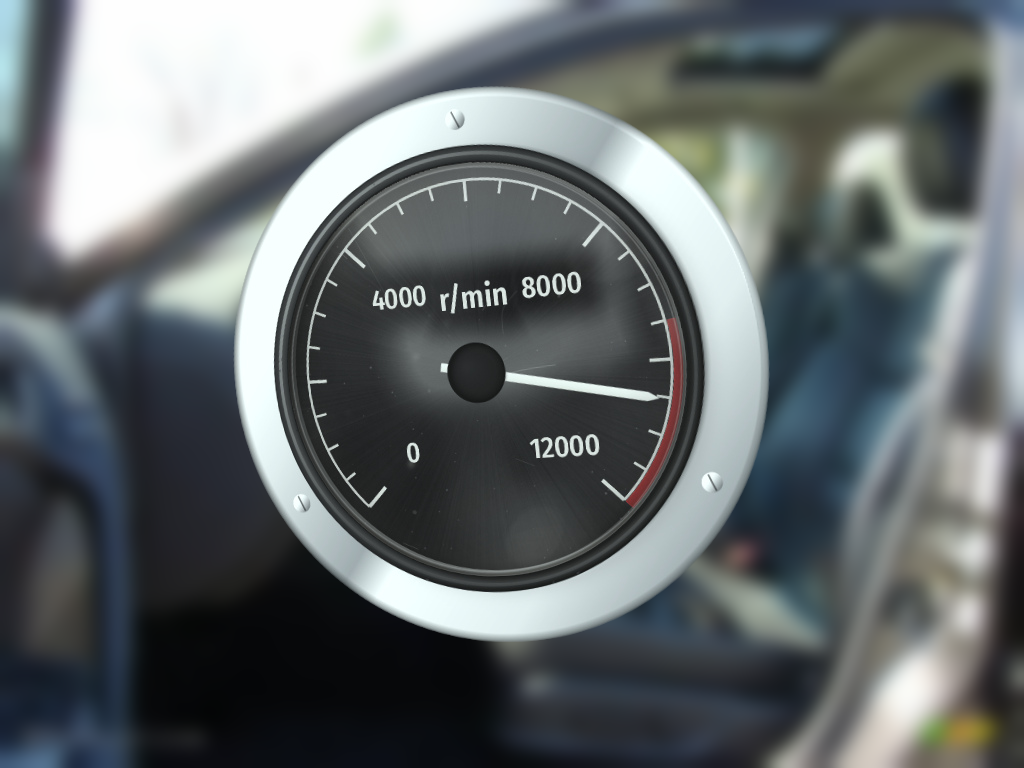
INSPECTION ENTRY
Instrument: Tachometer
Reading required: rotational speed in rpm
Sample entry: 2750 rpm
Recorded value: 10500 rpm
